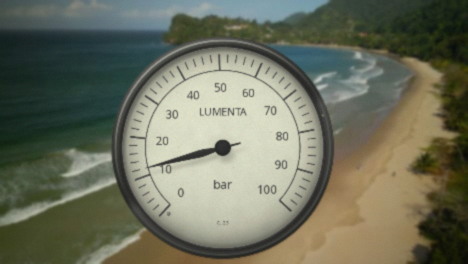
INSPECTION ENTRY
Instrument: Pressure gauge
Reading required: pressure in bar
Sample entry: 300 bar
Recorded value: 12 bar
